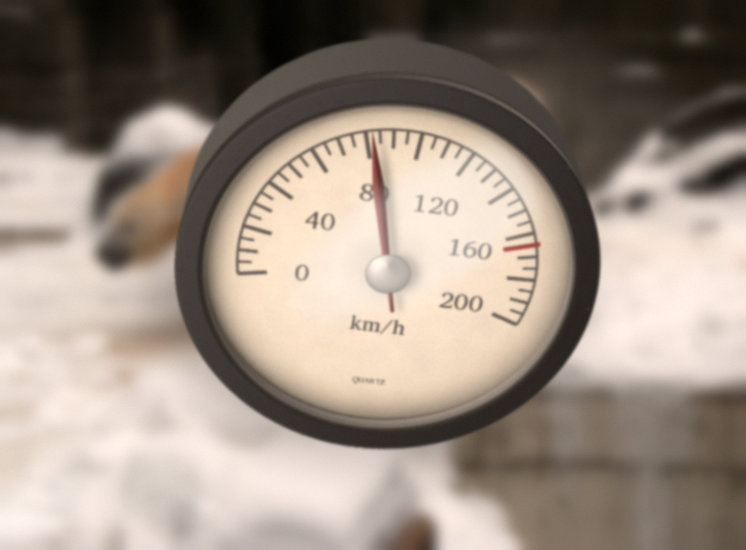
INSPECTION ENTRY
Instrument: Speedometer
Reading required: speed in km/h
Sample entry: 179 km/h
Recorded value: 82.5 km/h
